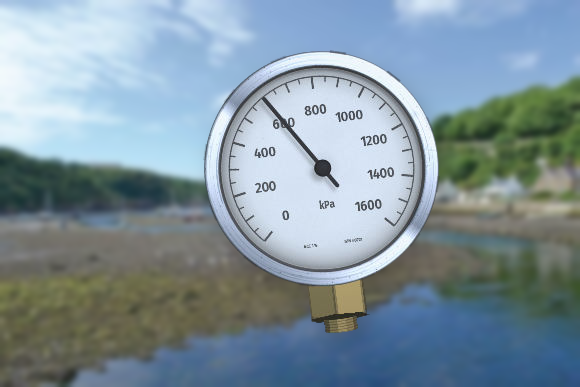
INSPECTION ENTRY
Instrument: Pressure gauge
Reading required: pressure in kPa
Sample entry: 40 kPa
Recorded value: 600 kPa
